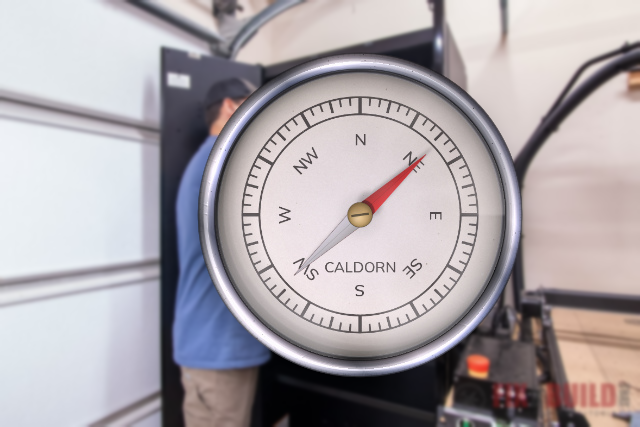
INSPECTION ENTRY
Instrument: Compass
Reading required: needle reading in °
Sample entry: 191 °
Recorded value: 47.5 °
